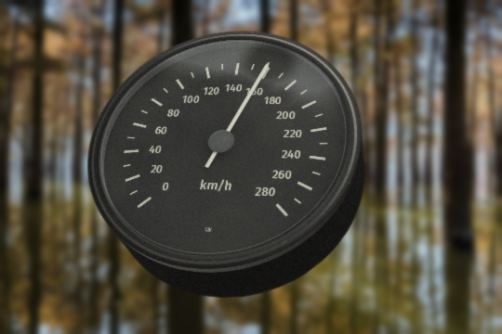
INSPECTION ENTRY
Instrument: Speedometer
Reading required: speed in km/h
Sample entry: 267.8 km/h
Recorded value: 160 km/h
